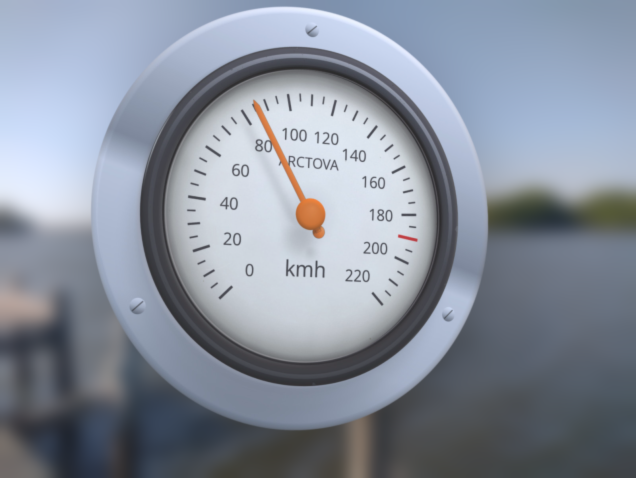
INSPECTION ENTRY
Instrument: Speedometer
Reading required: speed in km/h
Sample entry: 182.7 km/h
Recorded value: 85 km/h
